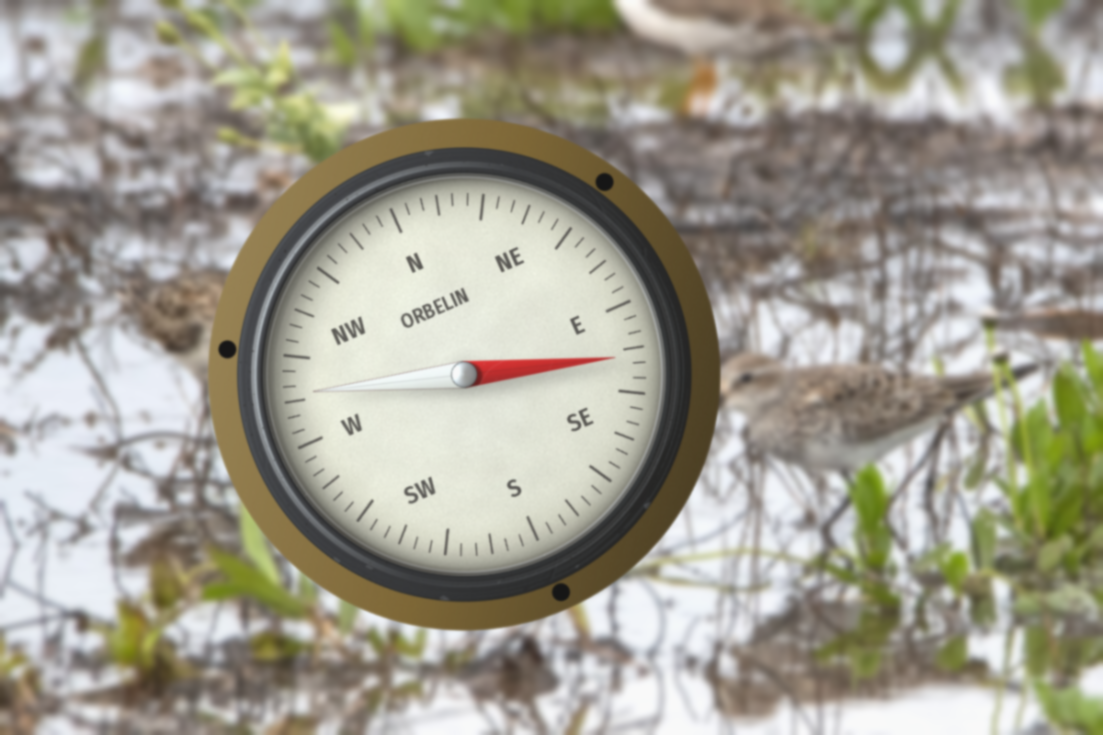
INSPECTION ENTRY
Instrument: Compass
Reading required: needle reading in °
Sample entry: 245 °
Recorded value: 107.5 °
